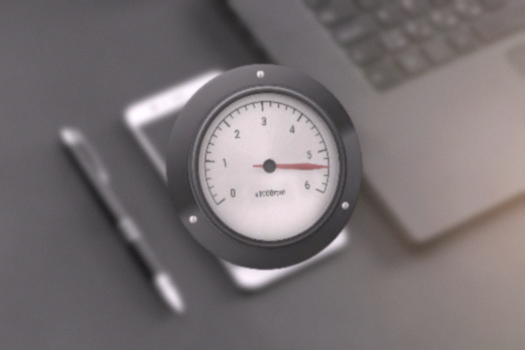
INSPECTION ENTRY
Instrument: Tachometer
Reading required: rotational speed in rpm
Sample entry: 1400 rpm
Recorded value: 5400 rpm
